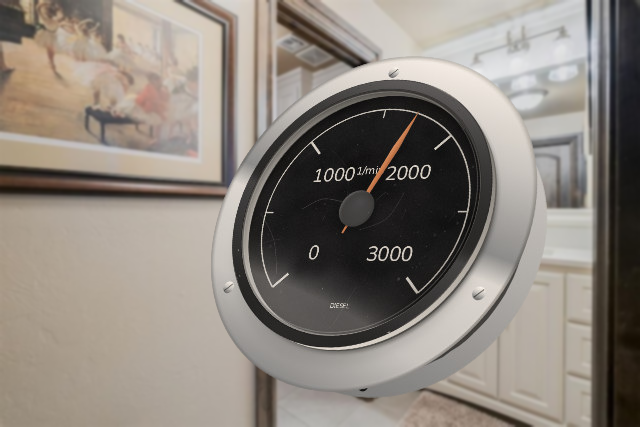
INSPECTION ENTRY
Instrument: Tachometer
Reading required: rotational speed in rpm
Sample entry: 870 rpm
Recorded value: 1750 rpm
